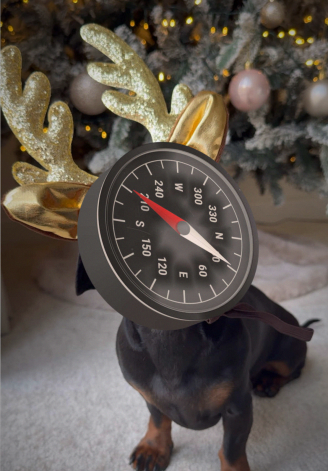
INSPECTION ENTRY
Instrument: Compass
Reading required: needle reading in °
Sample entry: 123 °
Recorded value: 210 °
